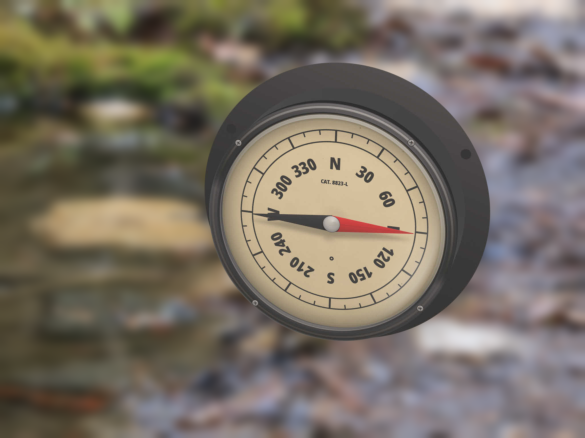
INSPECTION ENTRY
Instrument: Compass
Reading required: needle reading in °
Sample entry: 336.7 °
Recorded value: 90 °
